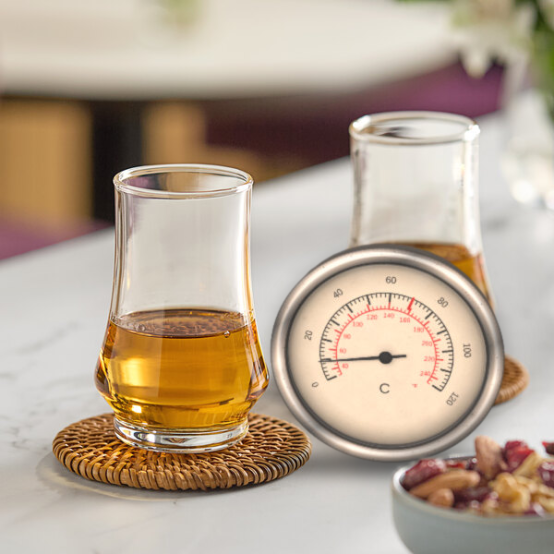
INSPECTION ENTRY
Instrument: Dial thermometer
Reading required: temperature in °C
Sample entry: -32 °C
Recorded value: 10 °C
